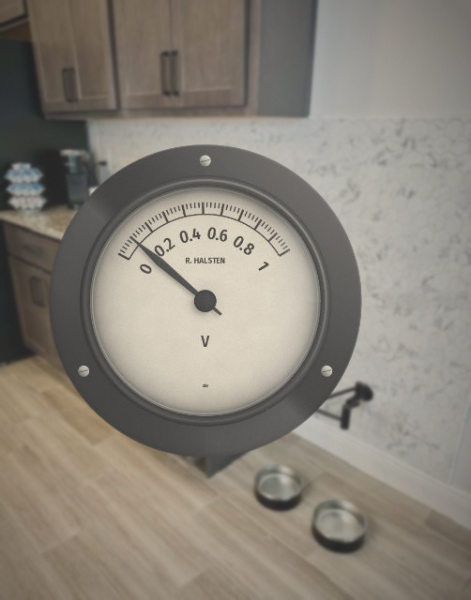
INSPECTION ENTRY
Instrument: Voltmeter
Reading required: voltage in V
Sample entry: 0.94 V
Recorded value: 0.1 V
